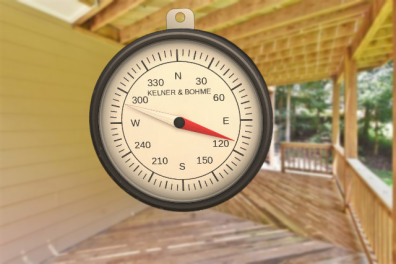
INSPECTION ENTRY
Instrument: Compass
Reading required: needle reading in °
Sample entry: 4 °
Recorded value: 110 °
